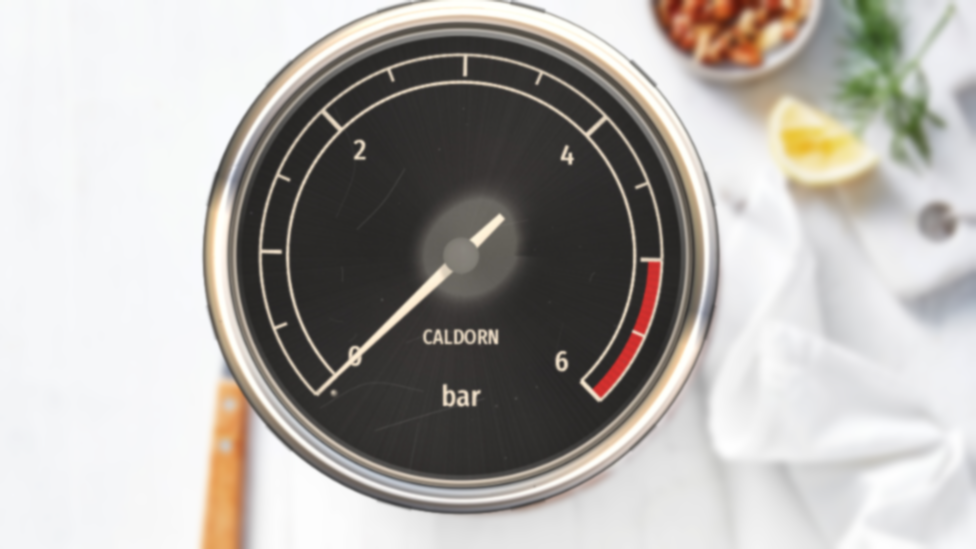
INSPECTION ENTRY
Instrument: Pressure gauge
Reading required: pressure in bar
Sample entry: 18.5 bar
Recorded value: 0 bar
